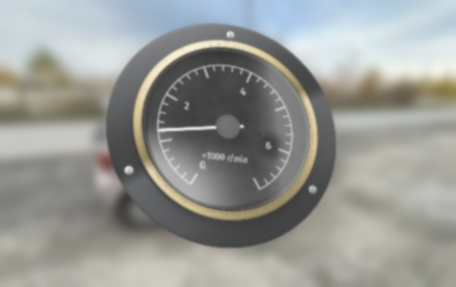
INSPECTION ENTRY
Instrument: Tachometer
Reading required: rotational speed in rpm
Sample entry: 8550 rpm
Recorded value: 1200 rpm
